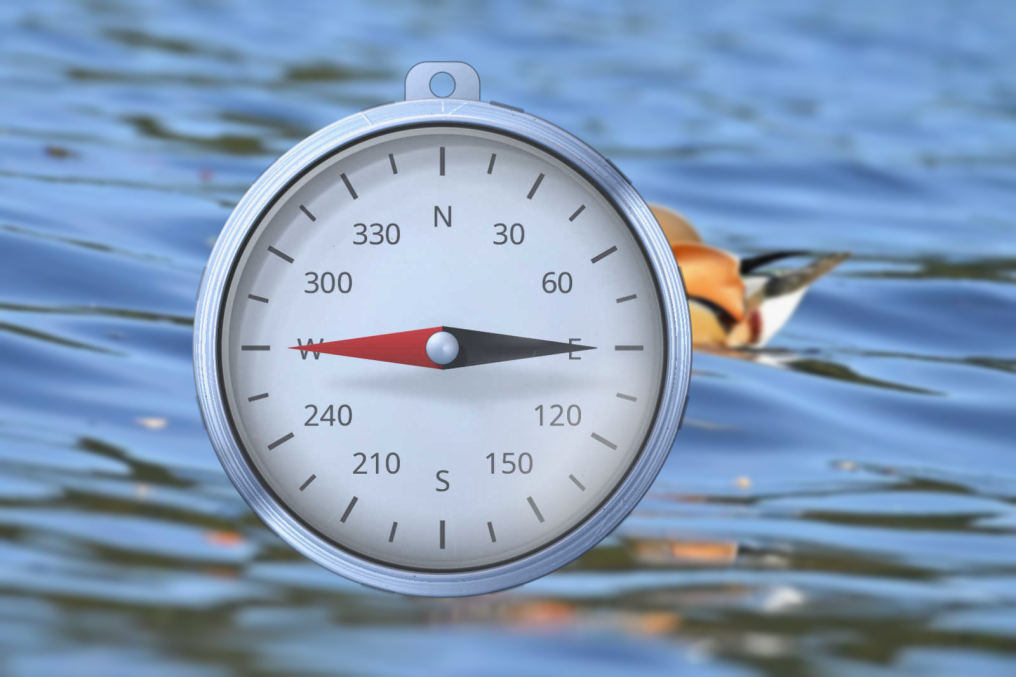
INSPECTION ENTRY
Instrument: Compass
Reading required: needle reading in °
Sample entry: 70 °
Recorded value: 270 °
